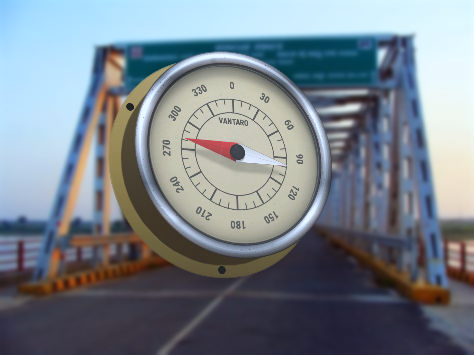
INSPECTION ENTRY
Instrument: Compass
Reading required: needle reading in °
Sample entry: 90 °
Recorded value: 280 °
